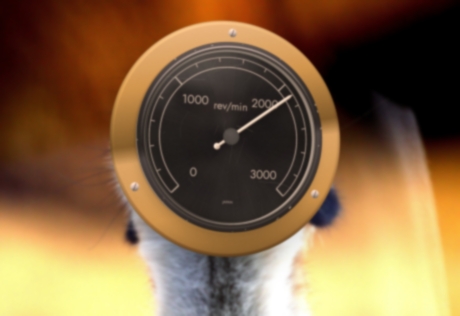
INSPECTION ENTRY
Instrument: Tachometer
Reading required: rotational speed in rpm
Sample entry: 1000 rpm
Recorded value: 2100 rpm
